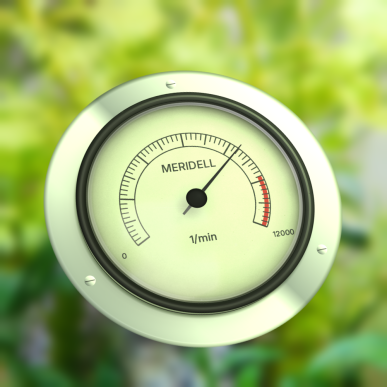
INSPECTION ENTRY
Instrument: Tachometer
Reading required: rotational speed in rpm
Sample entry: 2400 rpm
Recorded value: 8400 rpm
